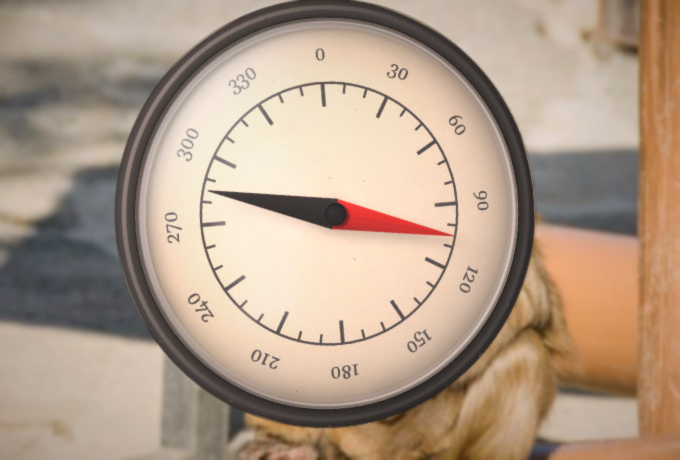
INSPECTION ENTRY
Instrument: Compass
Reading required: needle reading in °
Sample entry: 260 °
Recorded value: 105 °
